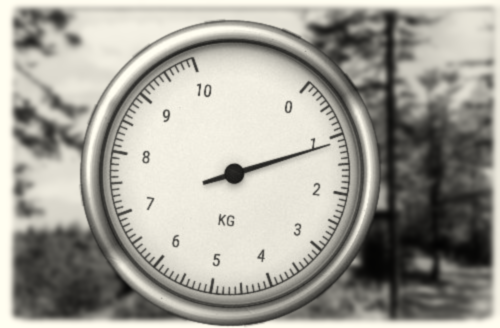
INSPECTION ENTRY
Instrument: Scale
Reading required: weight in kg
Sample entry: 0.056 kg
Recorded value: 1.1 kg
